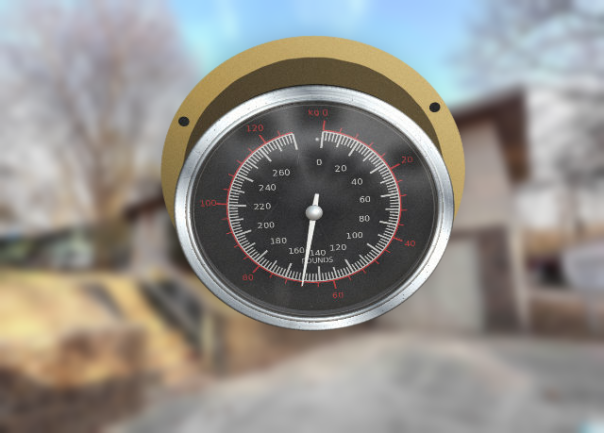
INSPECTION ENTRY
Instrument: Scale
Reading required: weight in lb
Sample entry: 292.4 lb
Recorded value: 150 lb
